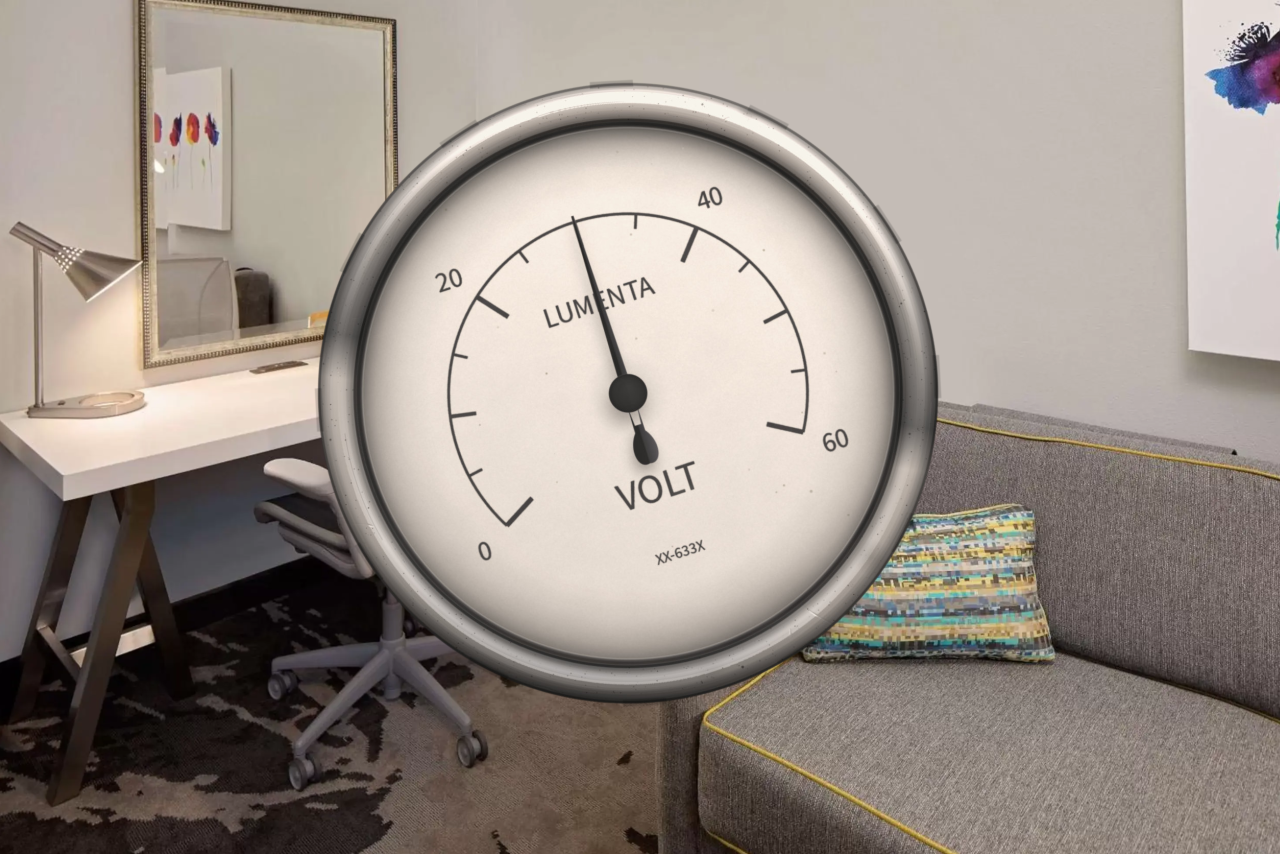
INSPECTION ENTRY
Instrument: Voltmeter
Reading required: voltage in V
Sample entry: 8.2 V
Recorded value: 30 V
